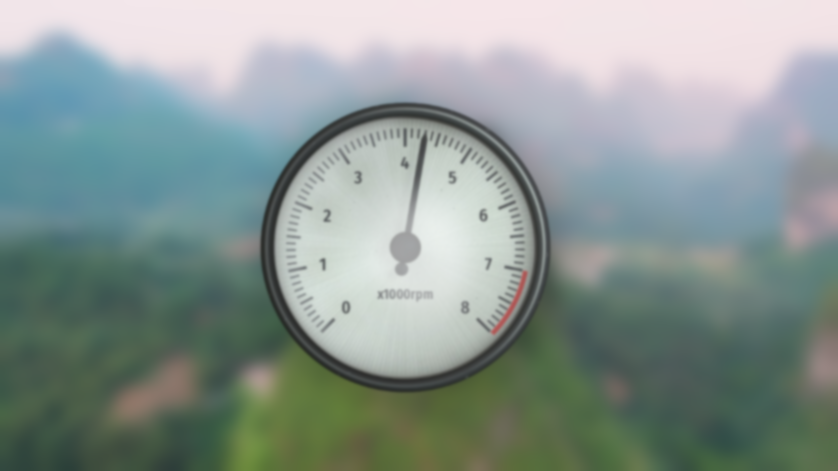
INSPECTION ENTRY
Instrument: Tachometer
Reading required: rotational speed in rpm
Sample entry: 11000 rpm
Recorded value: 4300 rpm
